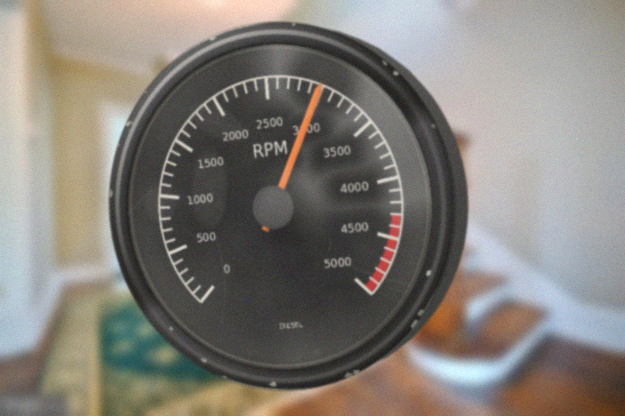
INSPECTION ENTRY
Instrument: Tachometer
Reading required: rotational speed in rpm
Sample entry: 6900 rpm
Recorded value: 3000 rpm
